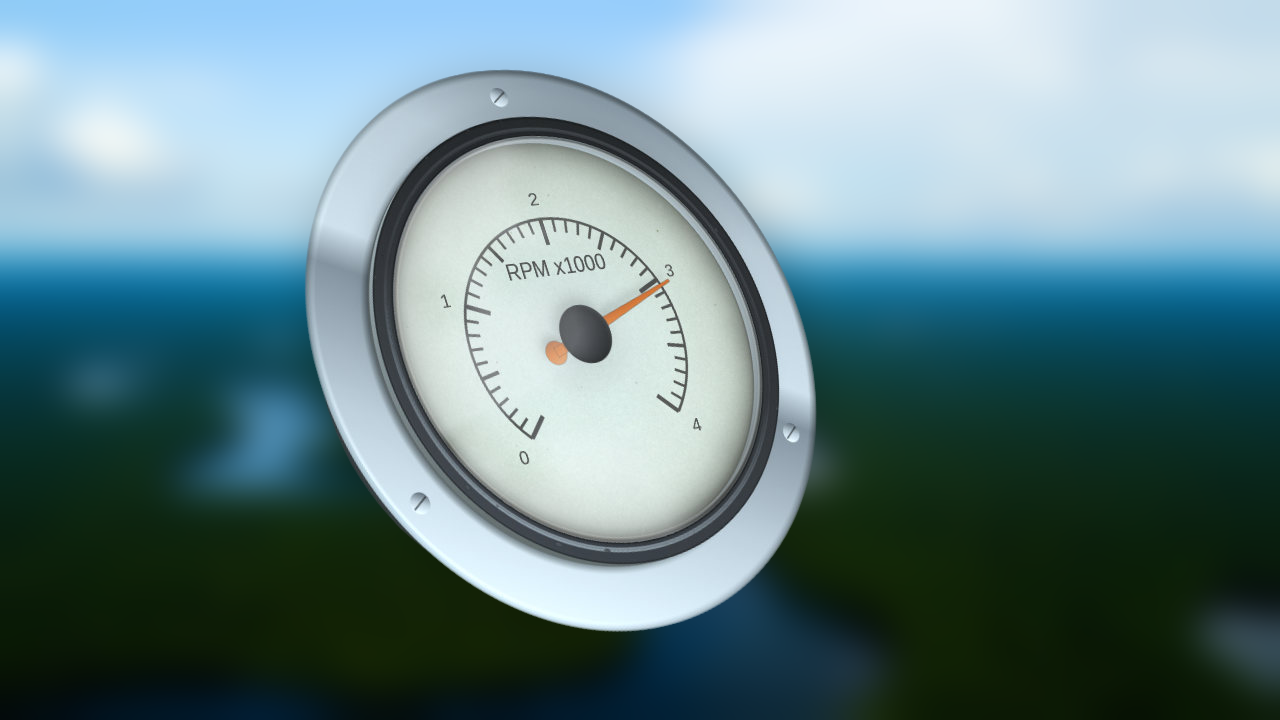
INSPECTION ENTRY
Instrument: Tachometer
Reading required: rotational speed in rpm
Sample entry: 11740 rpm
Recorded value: 3050 rpm
